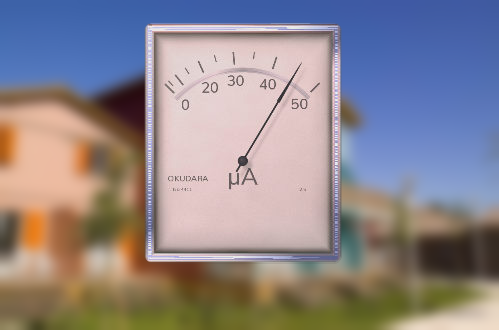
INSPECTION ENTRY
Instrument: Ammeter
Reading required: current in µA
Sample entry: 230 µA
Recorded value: 45 µA
